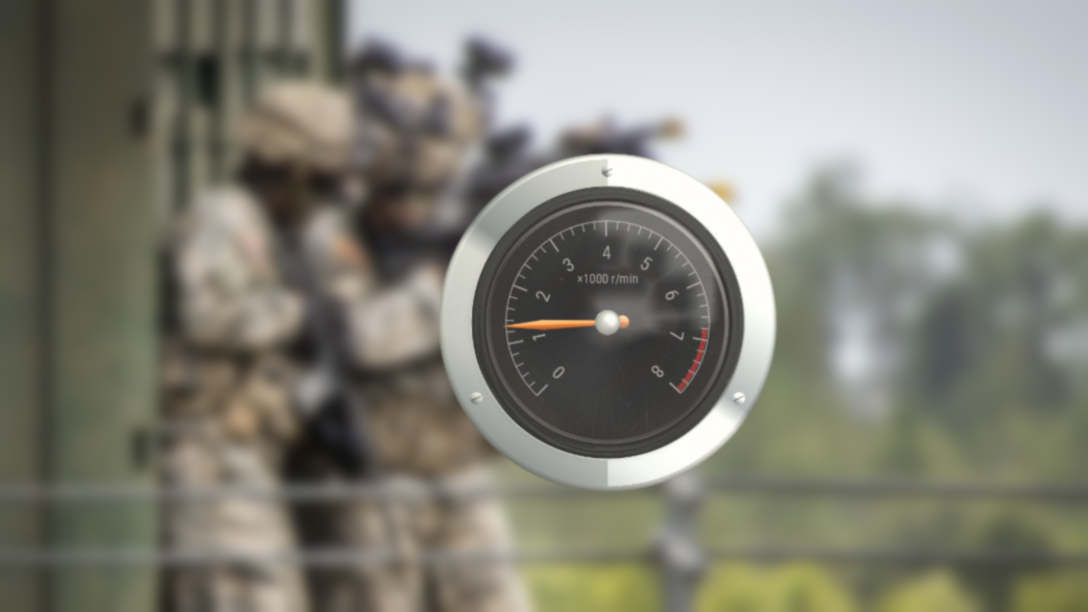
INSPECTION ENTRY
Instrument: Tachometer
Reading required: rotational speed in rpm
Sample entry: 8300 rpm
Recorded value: 1300 rpm
